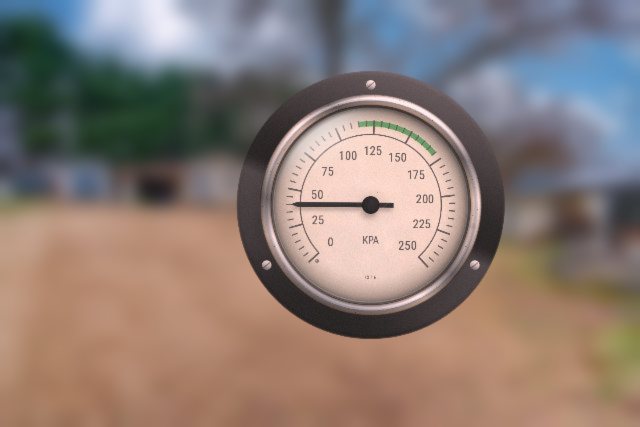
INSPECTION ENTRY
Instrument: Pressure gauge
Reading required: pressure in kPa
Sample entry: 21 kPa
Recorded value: 40 kPa
